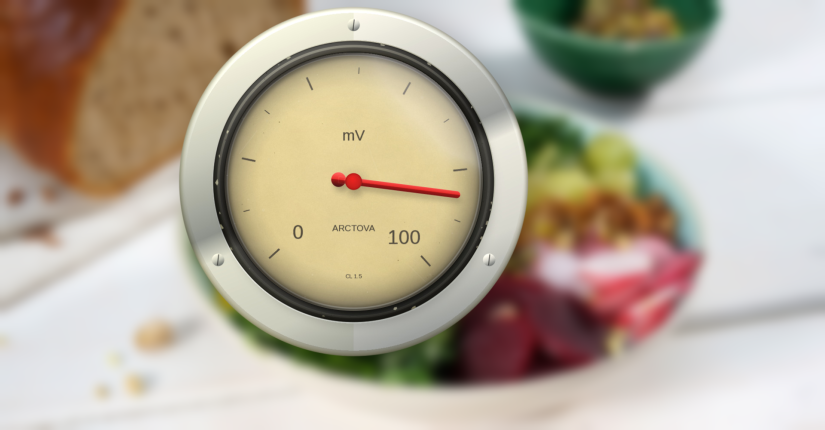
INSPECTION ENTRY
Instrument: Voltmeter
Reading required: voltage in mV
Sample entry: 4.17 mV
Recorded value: 85 mV
